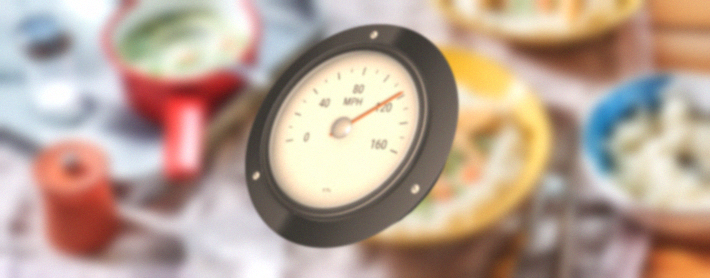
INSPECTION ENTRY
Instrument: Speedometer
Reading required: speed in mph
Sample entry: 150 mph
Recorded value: 120 mph
